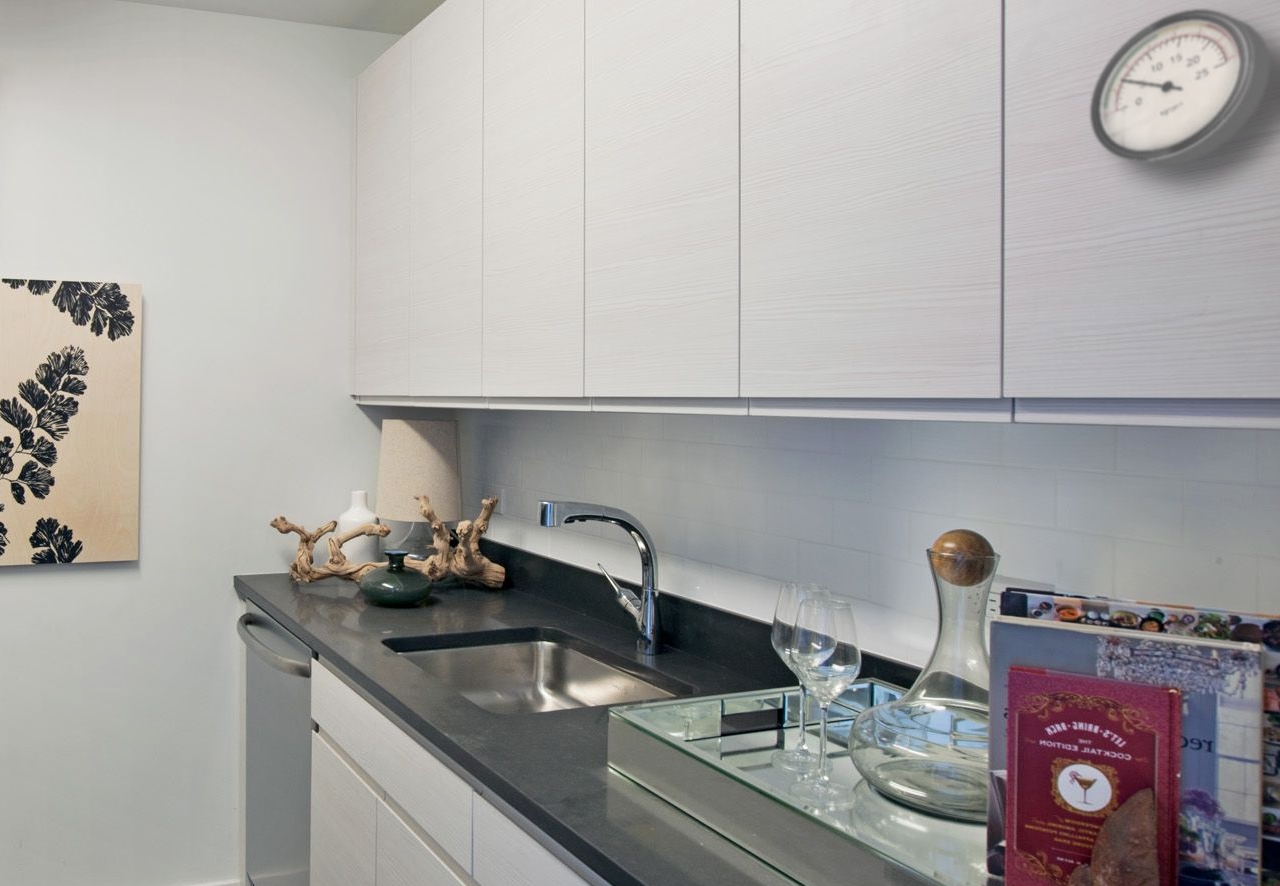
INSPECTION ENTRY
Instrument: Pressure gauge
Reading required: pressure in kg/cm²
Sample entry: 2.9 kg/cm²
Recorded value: 5 kg/cm²
